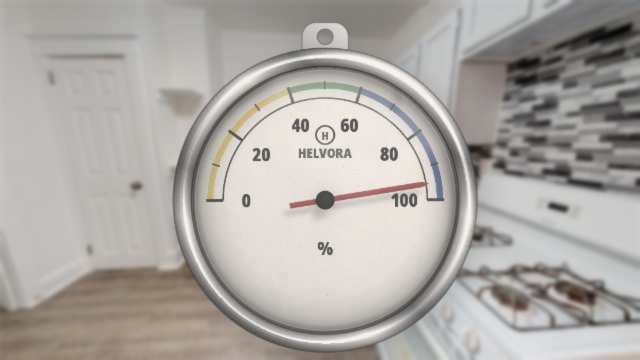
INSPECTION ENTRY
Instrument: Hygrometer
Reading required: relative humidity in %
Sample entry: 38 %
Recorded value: 95 %
